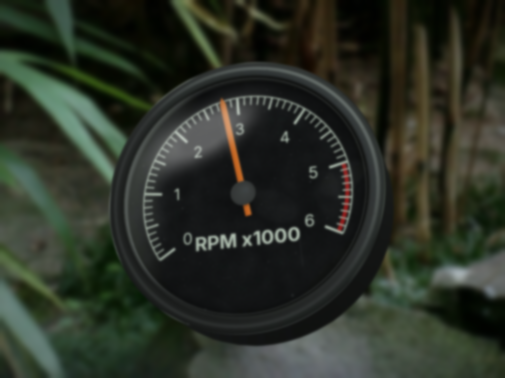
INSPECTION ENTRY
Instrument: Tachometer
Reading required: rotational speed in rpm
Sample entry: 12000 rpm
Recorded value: 2800 rpm
